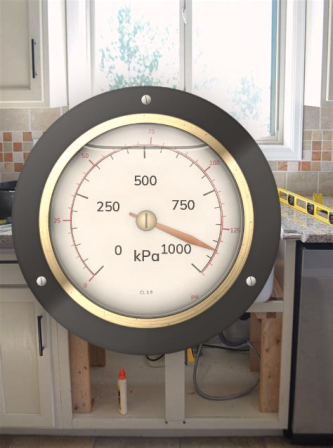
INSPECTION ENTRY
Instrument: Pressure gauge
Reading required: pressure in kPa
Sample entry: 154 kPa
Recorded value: 925 kPa
